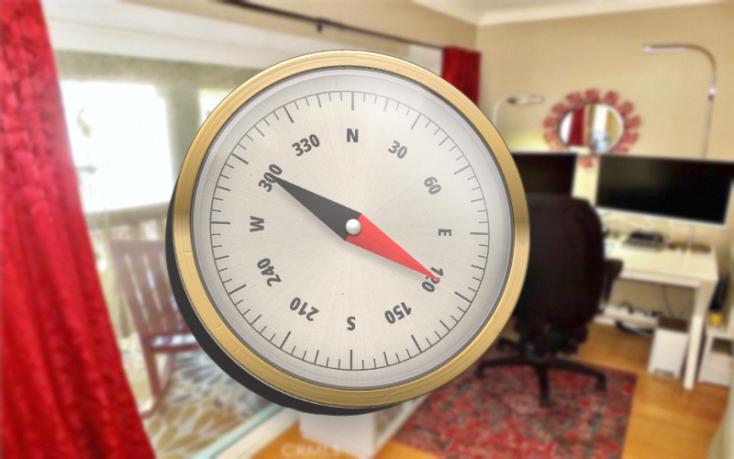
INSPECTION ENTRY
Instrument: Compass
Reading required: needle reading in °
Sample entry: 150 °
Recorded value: 120 °
